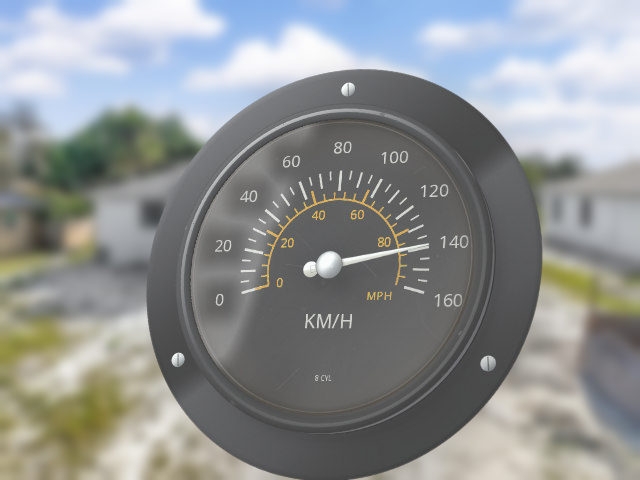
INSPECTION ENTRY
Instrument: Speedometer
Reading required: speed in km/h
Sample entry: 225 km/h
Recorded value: 140 km/h
